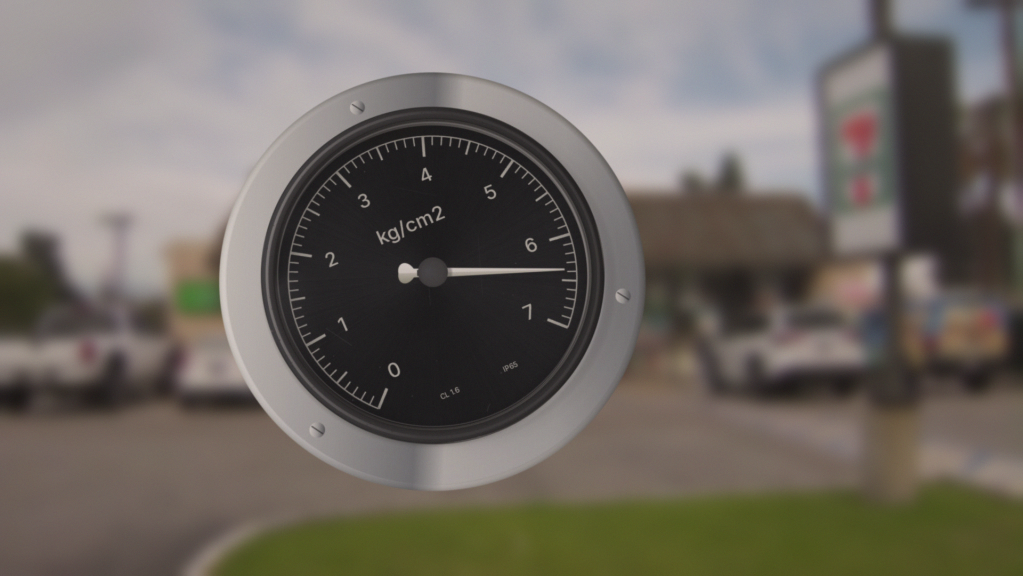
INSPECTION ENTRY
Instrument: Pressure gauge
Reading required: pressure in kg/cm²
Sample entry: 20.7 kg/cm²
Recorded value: 6.4 kg/cm²
